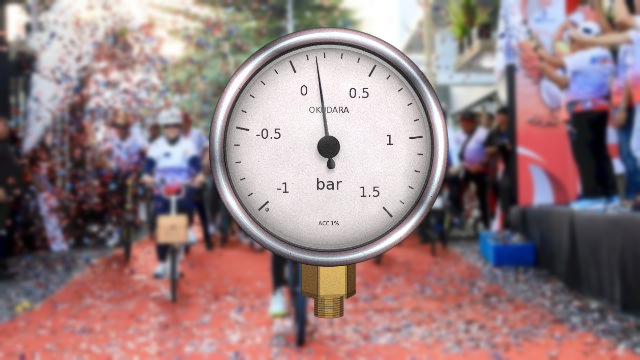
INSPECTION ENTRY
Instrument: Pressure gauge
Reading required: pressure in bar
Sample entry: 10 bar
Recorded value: 0.15 bar
